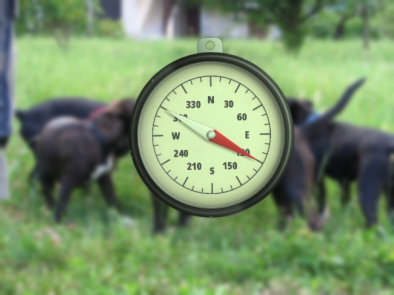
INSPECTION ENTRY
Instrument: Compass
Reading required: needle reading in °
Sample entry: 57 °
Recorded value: 120 °
